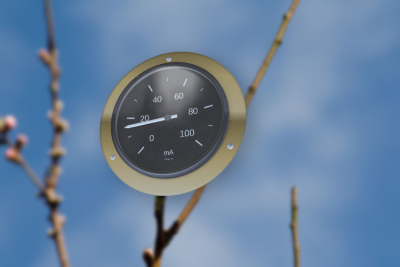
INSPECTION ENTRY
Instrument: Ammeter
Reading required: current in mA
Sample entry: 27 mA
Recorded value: 15 mA
